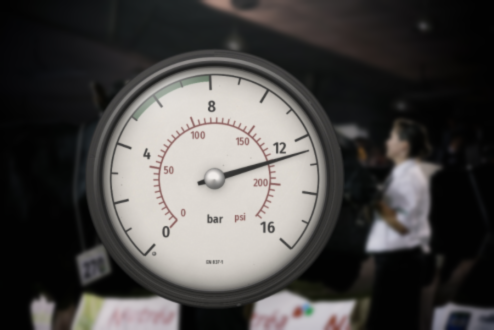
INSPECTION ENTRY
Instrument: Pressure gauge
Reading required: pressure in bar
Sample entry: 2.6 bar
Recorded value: 12.5 bar
